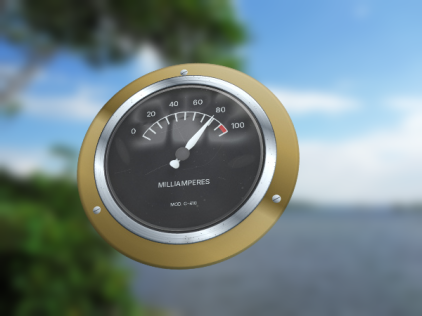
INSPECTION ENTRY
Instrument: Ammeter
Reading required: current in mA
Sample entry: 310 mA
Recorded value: 80 mA
